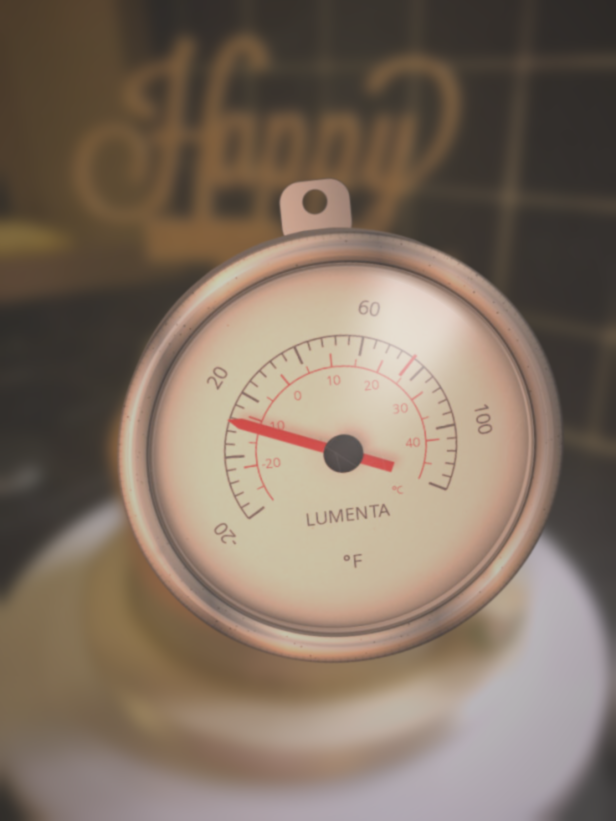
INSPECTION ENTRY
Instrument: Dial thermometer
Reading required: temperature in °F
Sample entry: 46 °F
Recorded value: 12 °F
